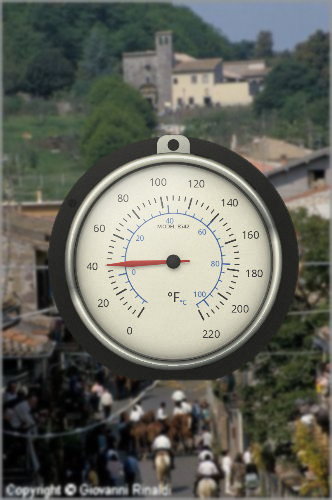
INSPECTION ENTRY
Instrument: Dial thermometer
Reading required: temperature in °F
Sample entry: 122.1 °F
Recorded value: 40 °F
